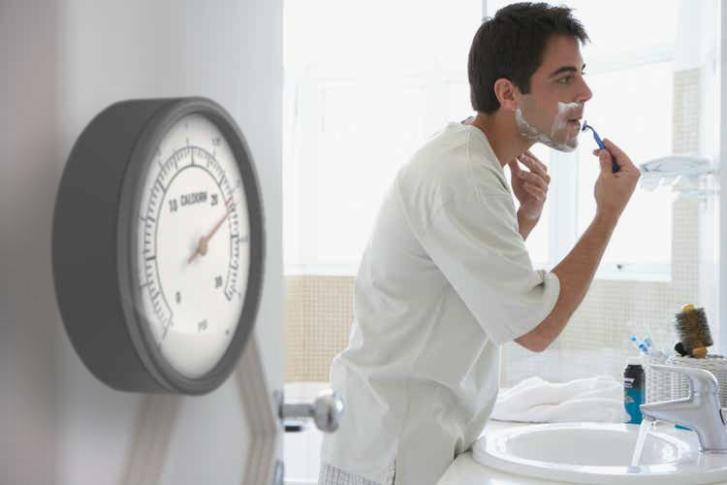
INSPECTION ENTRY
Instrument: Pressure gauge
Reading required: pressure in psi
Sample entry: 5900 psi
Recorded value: 22.5 psi
